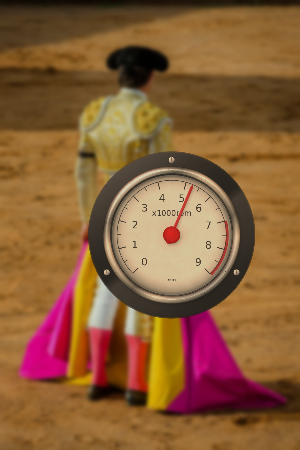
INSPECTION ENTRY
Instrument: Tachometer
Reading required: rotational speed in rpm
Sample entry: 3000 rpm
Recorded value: 5250 rpm
